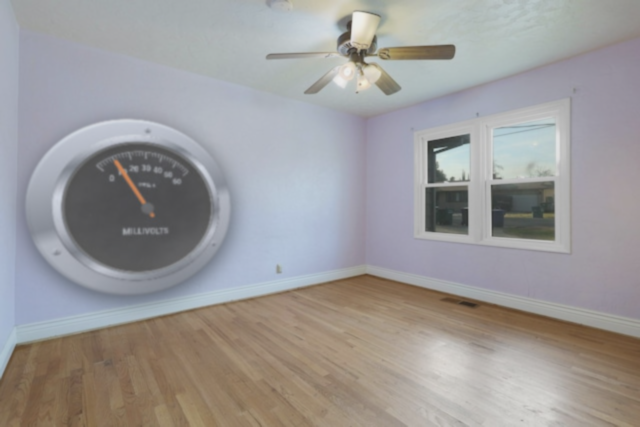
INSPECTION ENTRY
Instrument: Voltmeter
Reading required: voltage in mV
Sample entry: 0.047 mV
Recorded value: 10 mV
